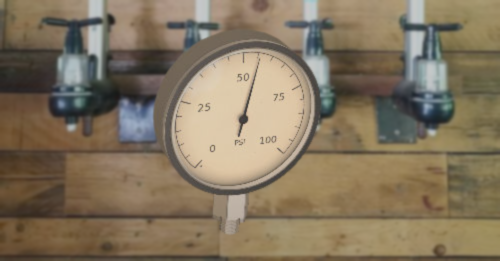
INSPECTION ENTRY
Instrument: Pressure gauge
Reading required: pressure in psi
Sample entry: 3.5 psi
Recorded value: 55 psi
